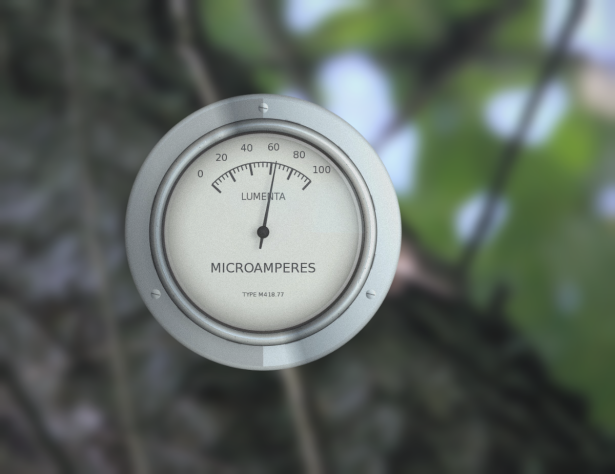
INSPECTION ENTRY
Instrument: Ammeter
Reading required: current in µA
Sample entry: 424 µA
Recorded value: 64 µA
